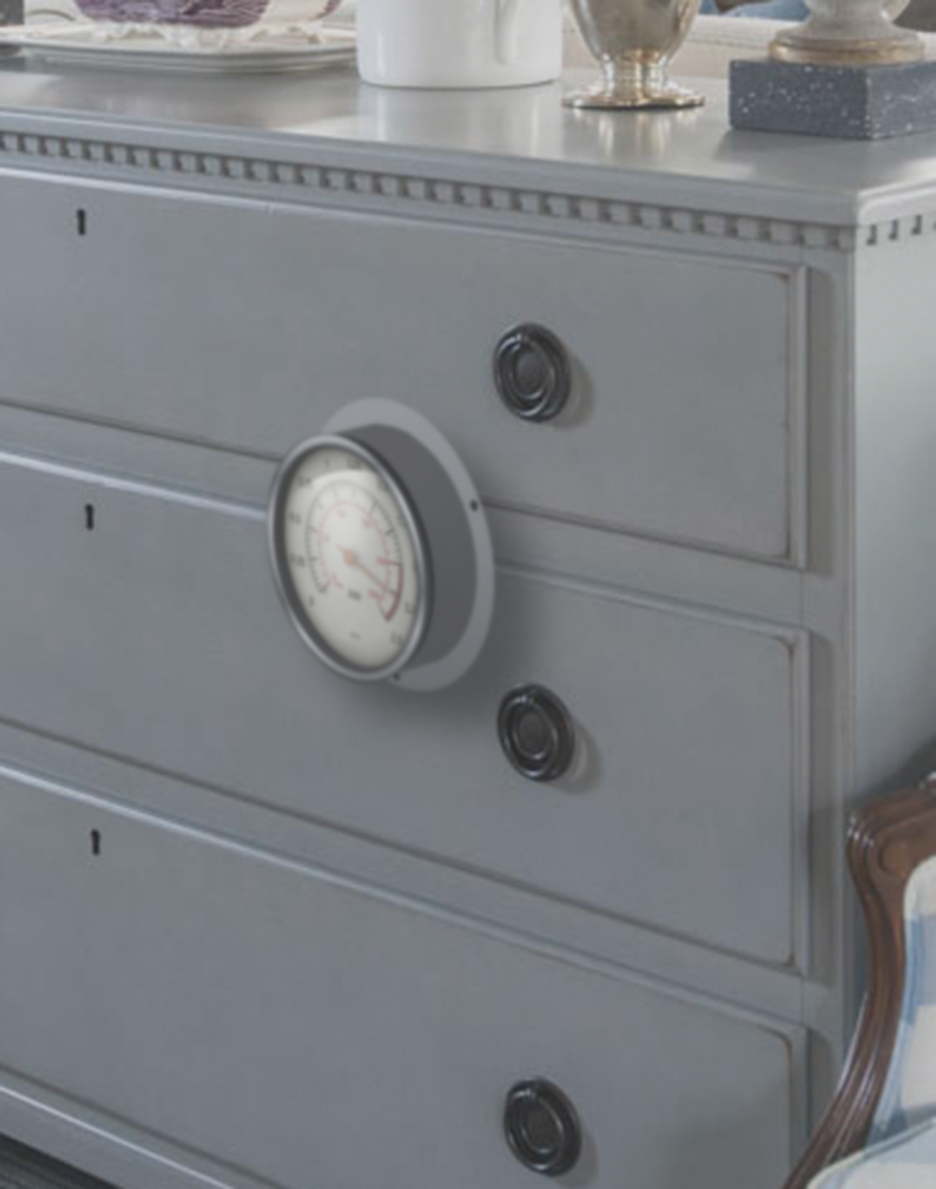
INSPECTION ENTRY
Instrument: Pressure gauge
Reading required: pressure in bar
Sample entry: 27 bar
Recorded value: 2.25 bar
